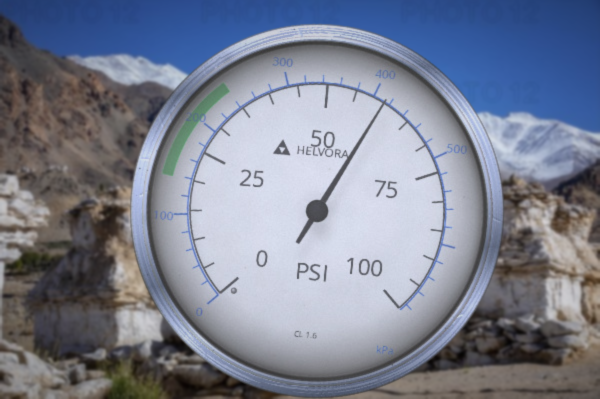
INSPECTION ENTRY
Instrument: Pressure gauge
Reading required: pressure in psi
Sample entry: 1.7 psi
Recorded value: 60 psi
